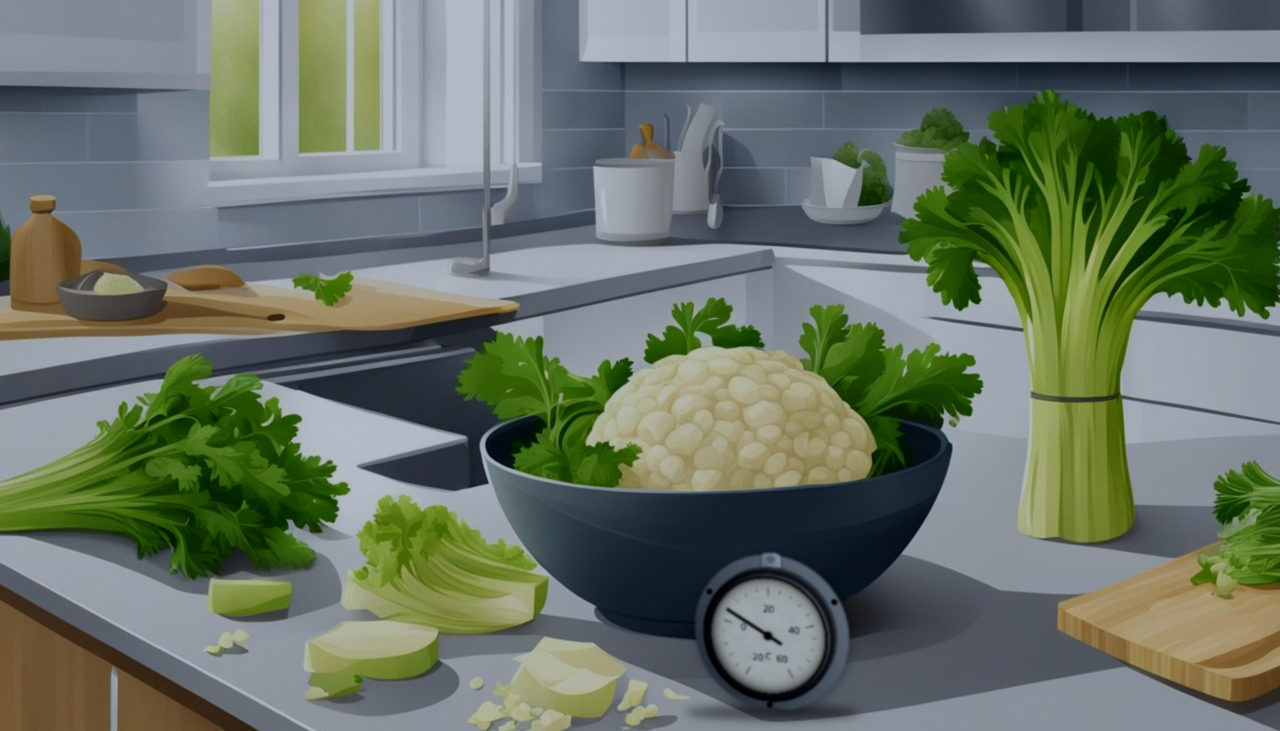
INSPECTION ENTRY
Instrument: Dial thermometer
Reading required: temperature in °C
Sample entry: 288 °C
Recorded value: 4 °C
